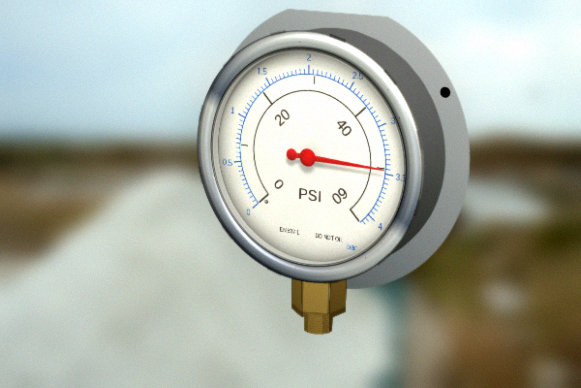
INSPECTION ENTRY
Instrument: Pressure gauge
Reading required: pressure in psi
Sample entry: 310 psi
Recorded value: 50 psi
